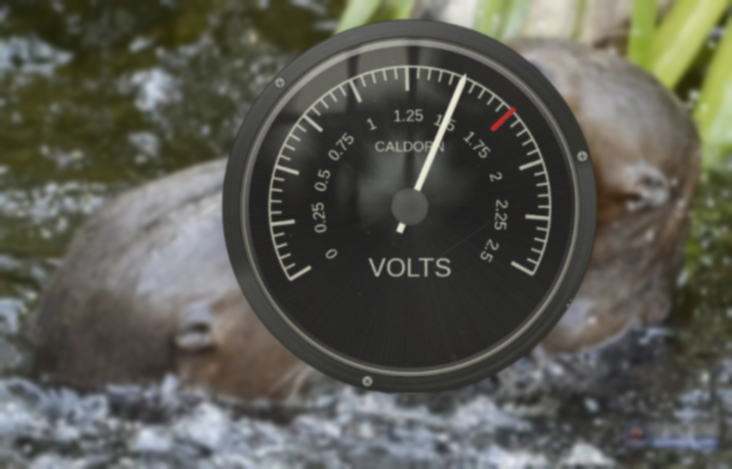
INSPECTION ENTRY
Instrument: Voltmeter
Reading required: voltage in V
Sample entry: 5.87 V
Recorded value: 1.5 V
